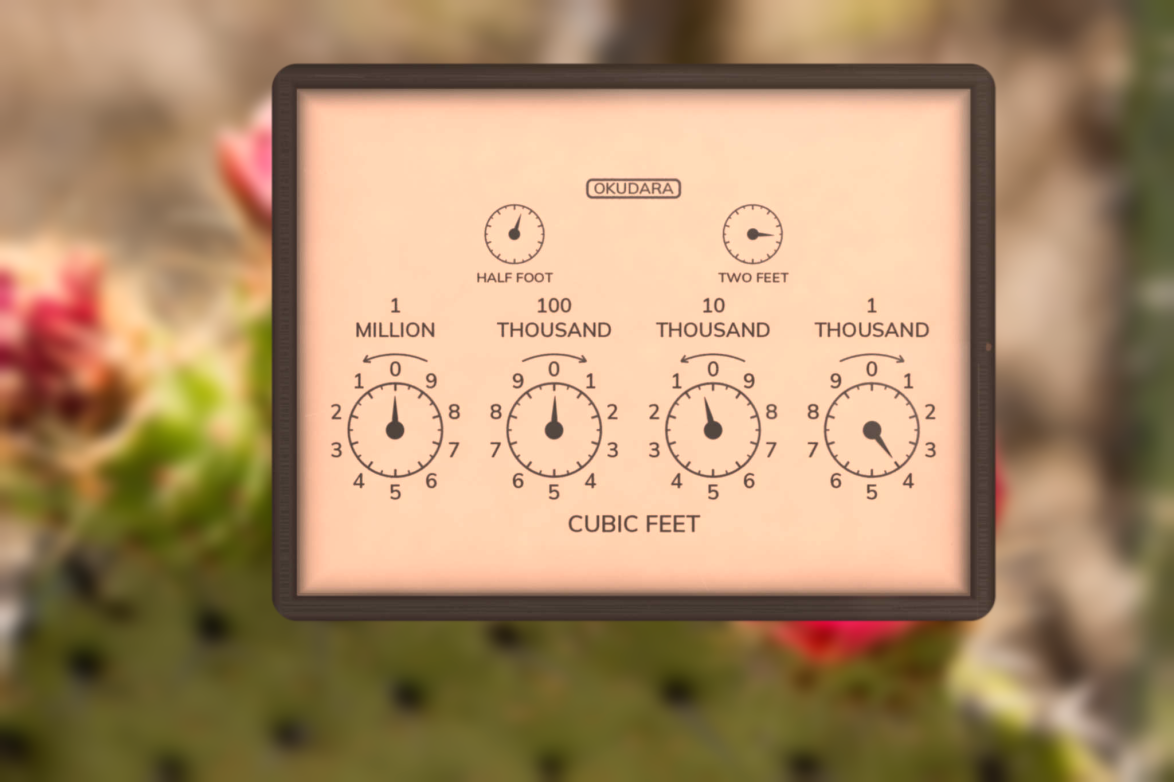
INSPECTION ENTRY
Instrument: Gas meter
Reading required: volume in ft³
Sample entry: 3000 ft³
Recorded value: 400 ft³
